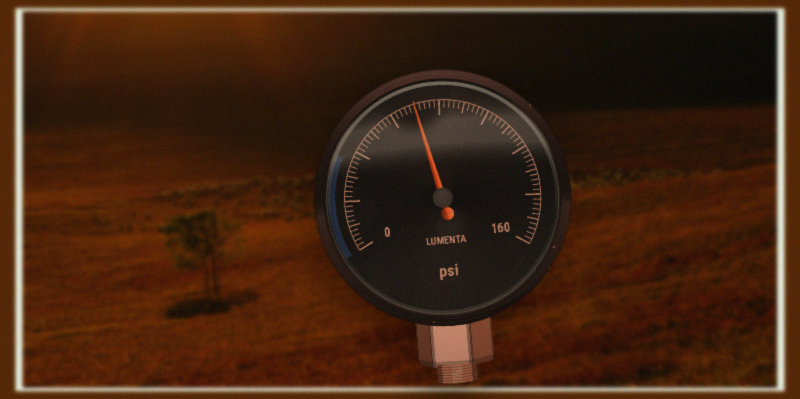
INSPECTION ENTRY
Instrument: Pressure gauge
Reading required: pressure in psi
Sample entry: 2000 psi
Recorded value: 70 psi
